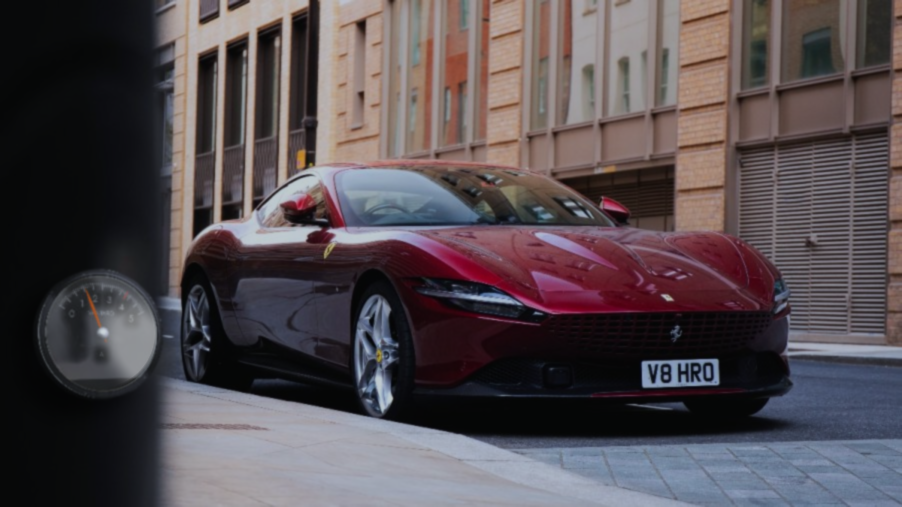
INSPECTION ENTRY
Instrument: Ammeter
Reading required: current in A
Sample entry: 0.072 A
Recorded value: 1.5 A
